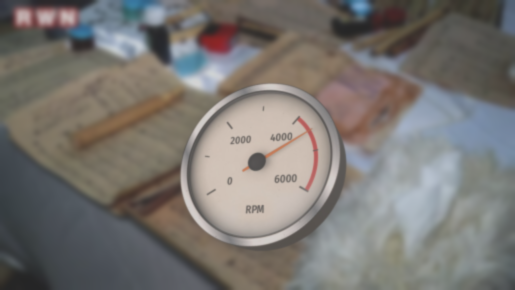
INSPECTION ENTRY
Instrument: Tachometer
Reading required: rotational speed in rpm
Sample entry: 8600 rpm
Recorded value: 4500 rpm
